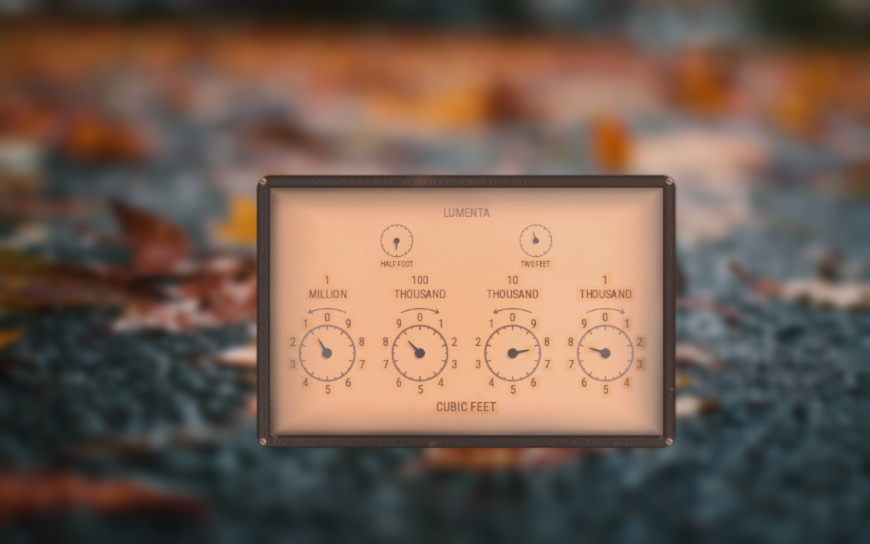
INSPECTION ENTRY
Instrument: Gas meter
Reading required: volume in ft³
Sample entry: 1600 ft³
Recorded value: 87800 ft³
